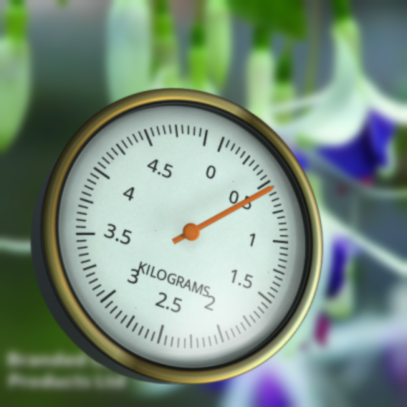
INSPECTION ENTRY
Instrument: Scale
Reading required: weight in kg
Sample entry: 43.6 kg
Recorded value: 0.55 kg
